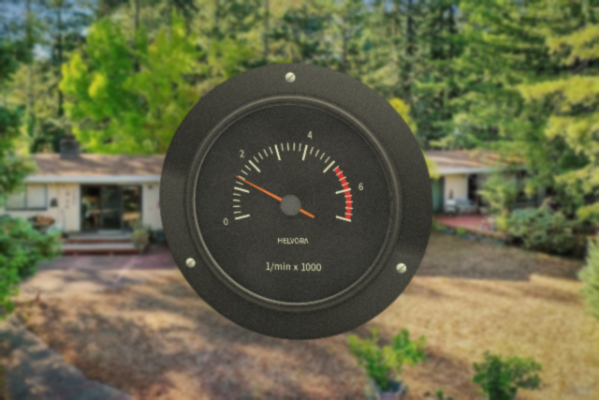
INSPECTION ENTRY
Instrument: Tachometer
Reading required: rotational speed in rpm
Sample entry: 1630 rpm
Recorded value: 1400 rpm
